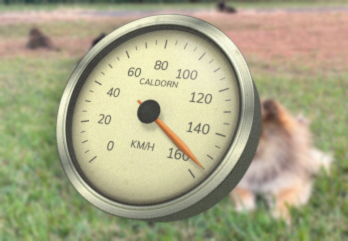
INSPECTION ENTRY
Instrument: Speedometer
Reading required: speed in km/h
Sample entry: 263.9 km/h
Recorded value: 155 km/h
